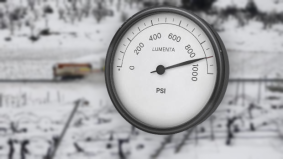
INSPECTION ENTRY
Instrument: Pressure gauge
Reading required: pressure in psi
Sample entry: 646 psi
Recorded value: 900 psi
